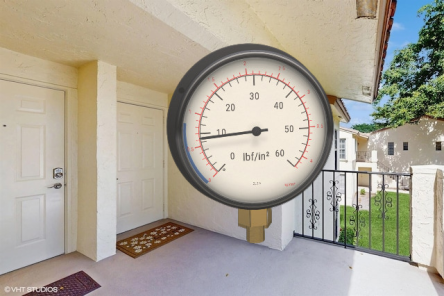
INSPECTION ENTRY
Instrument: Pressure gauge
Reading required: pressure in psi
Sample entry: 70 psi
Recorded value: 9 psi
